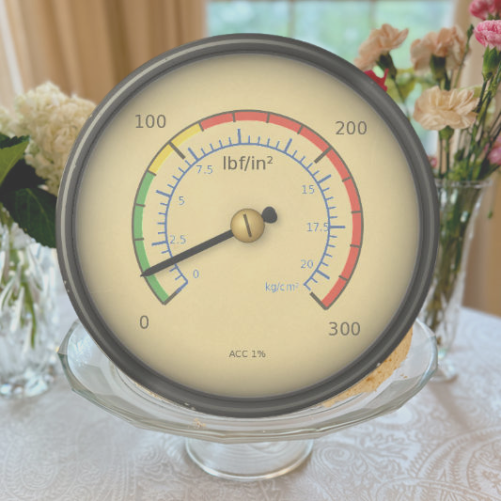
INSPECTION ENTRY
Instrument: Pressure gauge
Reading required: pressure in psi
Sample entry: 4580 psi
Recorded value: 20 psi
